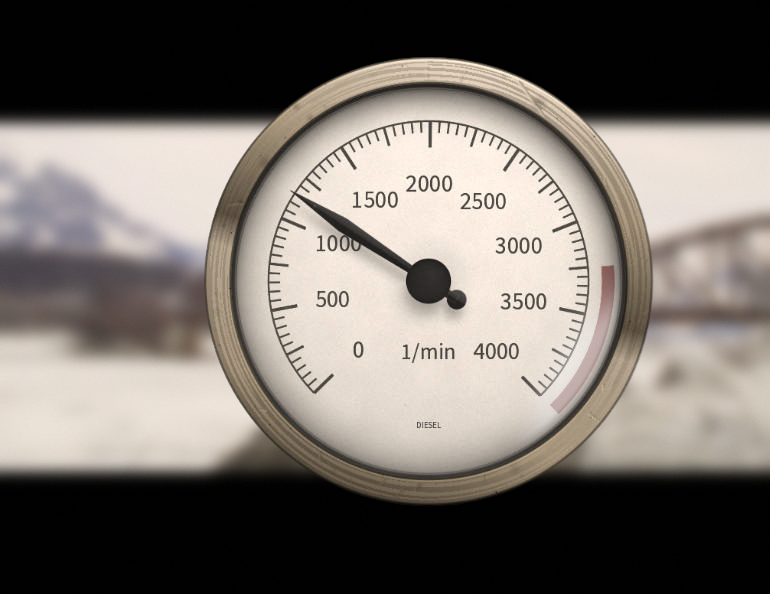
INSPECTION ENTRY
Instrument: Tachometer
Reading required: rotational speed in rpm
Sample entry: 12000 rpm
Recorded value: 1150 rpm
